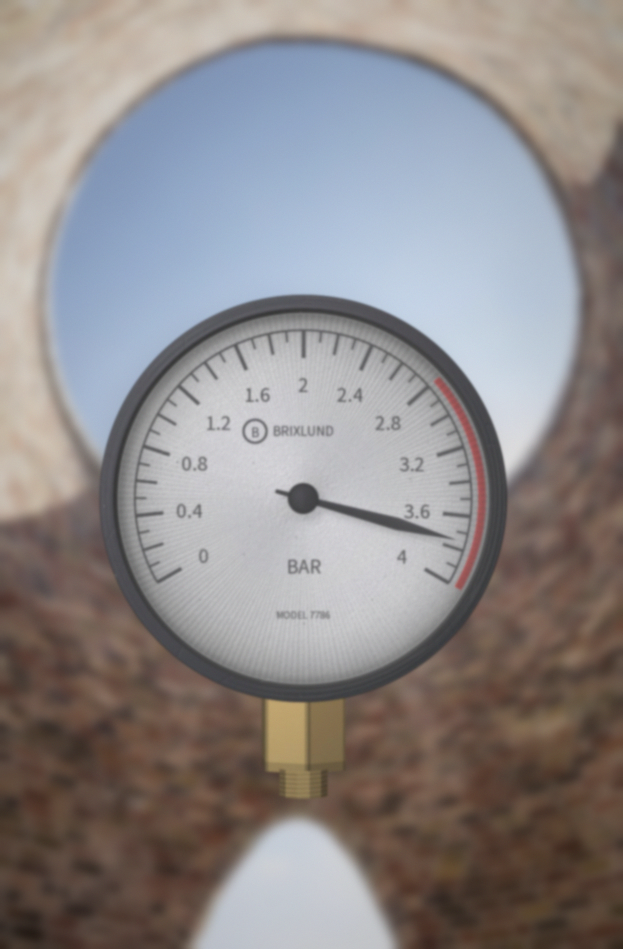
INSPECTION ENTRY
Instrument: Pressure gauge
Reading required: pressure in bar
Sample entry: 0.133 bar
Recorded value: 3.75 bar
